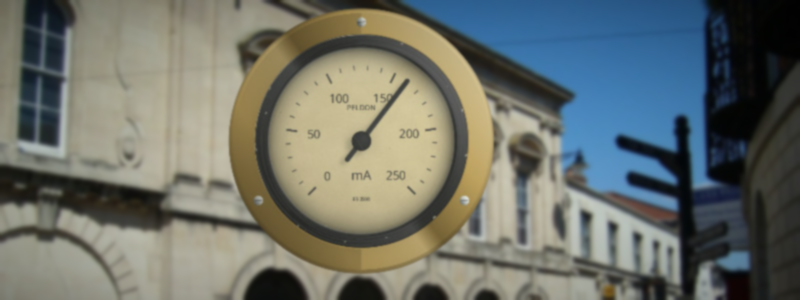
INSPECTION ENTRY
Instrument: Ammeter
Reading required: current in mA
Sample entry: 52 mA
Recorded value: 160 mA
